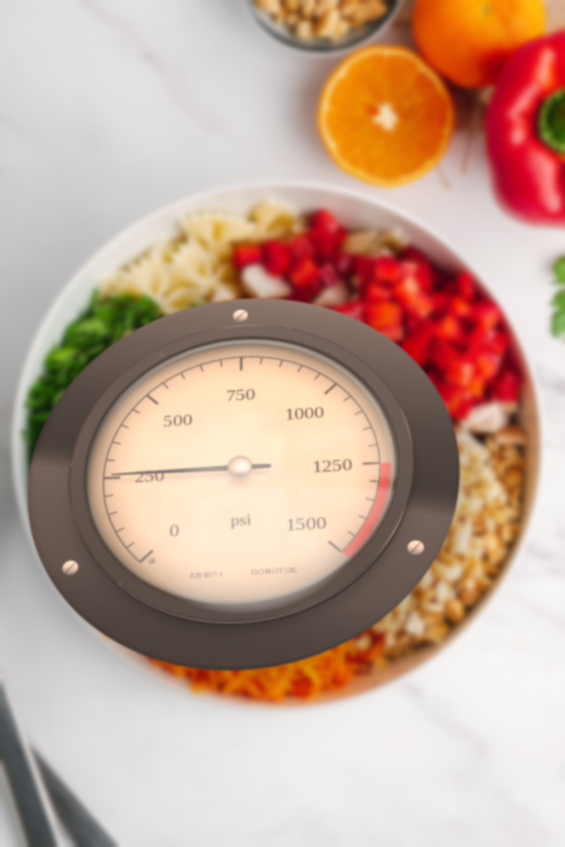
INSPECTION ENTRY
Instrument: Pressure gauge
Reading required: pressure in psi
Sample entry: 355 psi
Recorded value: 250 psi
